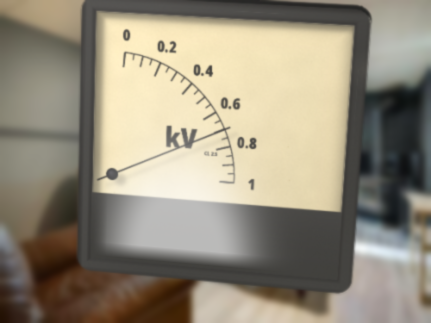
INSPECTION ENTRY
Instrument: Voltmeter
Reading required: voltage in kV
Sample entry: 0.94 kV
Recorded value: 0.7 kV
